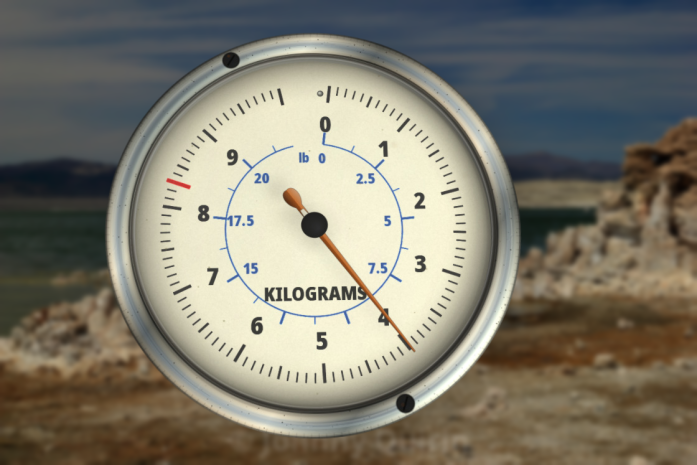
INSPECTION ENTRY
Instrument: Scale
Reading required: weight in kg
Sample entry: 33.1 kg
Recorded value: 4 kg
